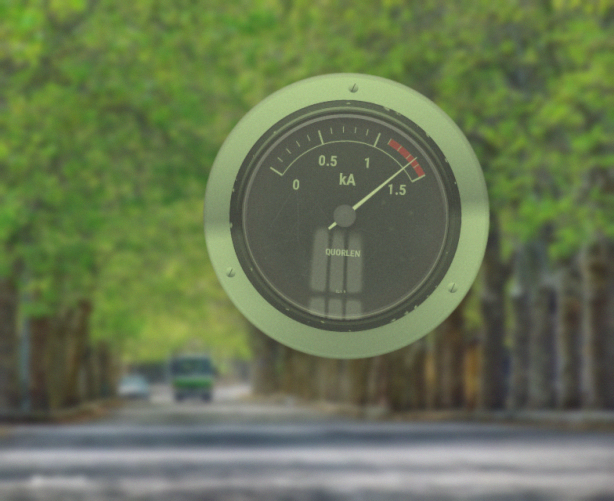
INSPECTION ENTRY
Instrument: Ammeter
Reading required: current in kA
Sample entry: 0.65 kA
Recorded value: 1.35 kA
